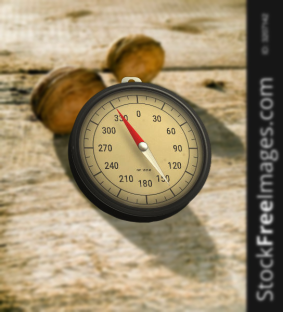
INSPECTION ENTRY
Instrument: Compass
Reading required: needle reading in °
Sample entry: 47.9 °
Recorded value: 330 °
